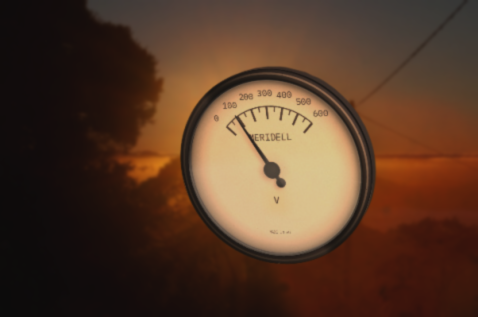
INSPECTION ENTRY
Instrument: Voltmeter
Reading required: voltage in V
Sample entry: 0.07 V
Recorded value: 100 V
